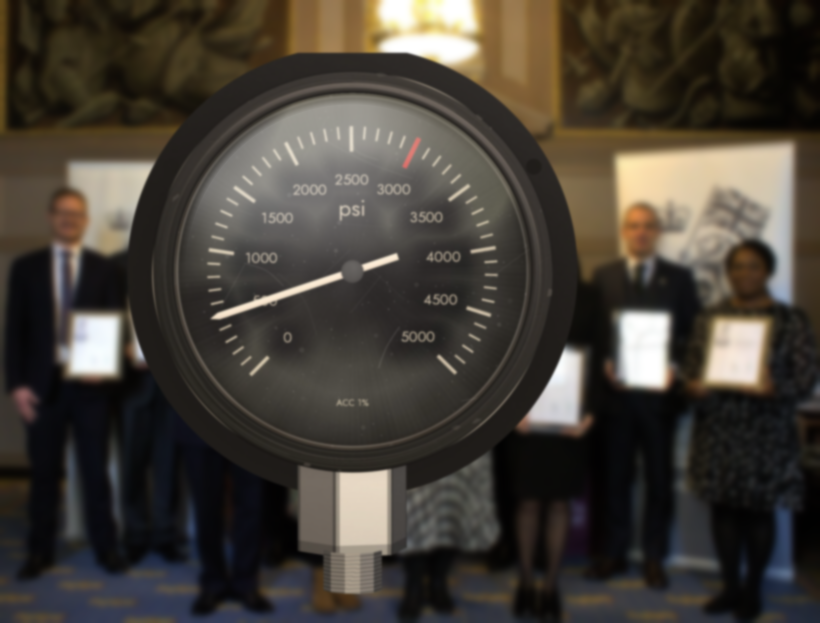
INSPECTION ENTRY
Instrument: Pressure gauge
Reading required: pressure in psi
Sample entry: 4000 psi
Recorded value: 500 psi
